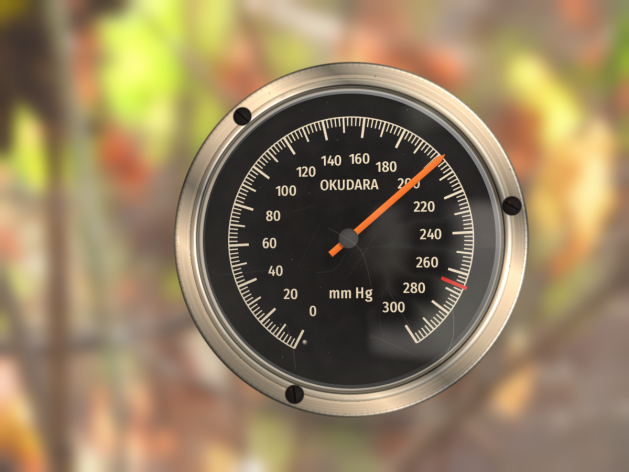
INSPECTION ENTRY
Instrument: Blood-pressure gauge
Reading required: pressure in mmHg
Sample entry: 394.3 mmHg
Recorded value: 202 mmHg
